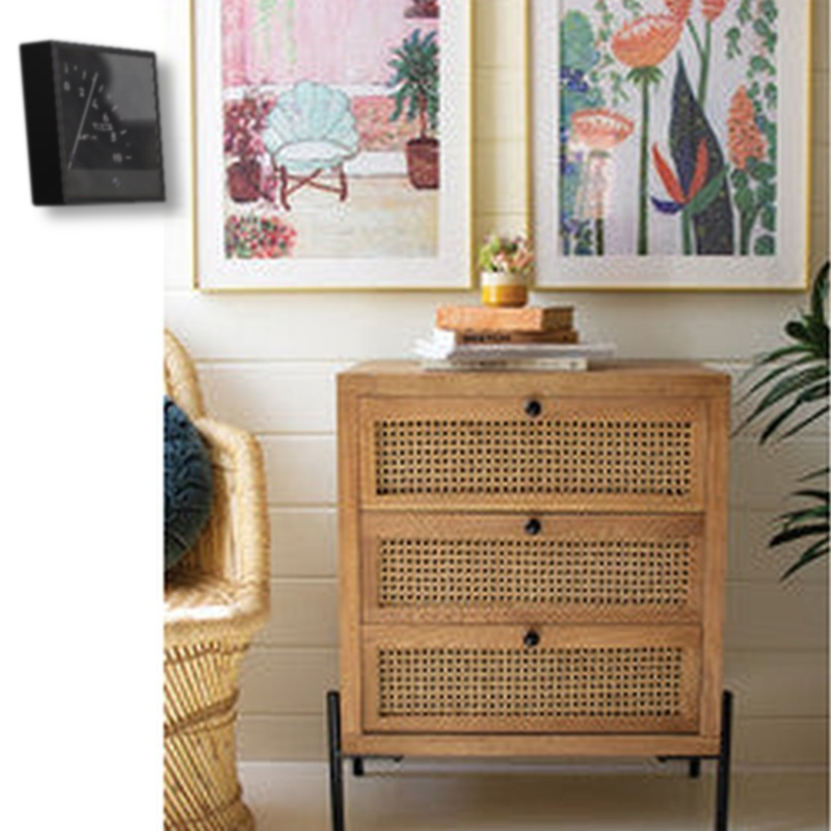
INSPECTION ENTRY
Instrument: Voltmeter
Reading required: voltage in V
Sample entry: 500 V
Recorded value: 3 V
